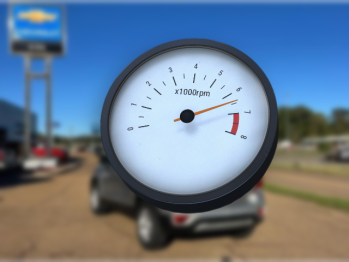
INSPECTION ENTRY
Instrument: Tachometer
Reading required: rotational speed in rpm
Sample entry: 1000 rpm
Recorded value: 6500 rpm
